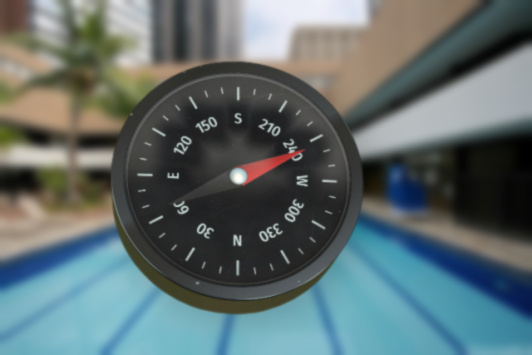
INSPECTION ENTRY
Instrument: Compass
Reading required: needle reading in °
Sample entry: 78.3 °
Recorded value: 245 °
